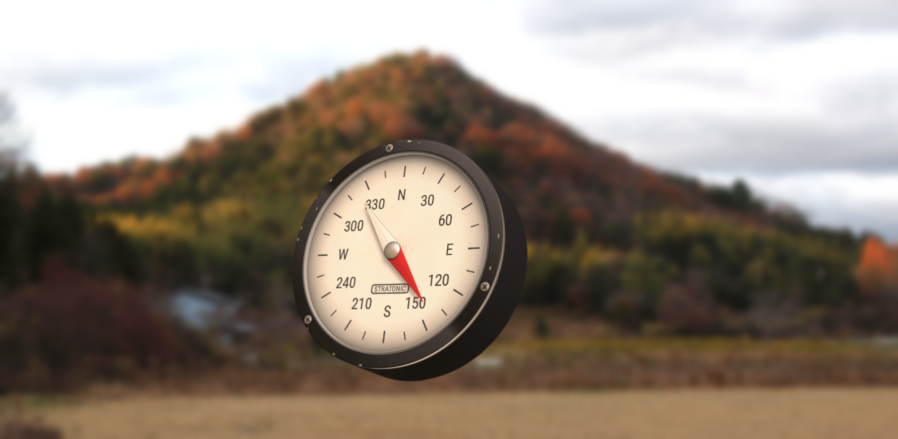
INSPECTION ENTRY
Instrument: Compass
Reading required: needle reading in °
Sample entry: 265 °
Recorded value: 142.5 °
